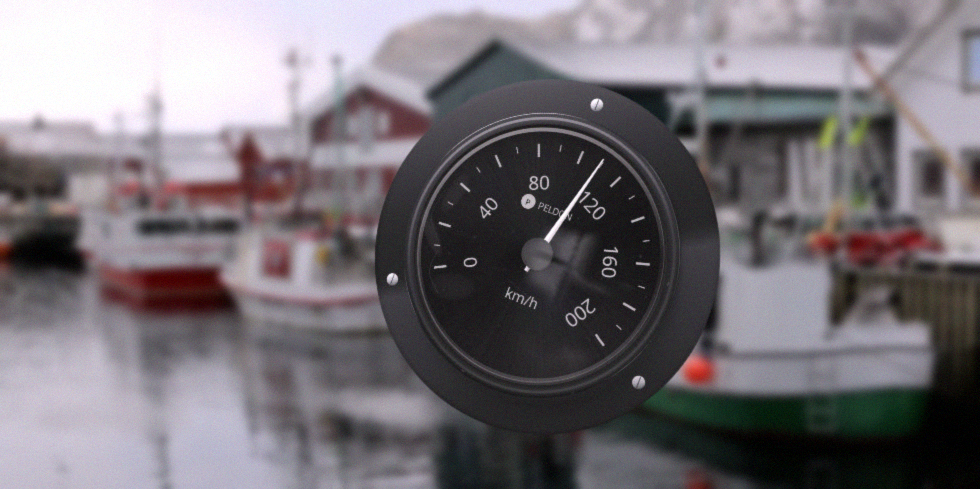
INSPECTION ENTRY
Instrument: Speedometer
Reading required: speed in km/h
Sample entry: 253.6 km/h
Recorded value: 110 km/h
